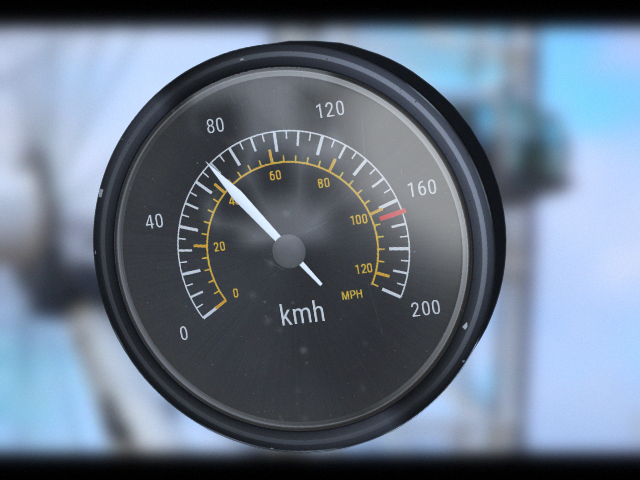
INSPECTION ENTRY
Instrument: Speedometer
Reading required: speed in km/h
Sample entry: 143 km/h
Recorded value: 70 km/h
